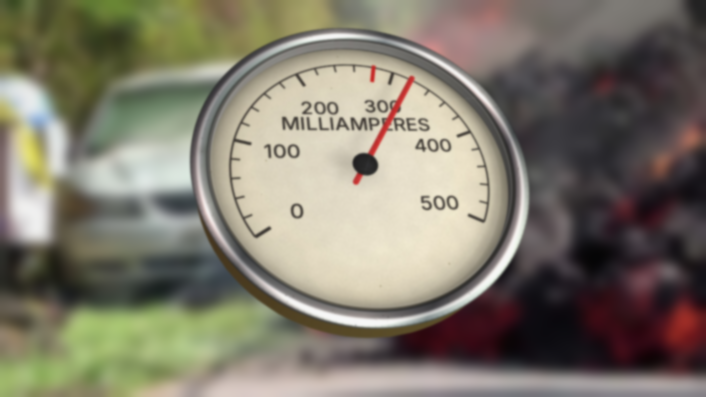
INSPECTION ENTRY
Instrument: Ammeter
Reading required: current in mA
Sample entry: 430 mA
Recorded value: 320 mA
